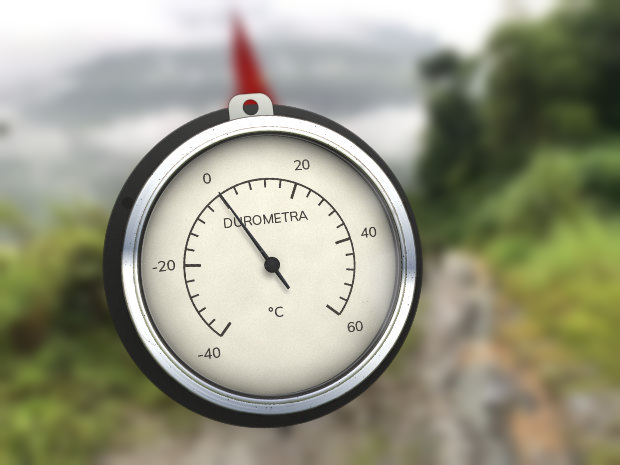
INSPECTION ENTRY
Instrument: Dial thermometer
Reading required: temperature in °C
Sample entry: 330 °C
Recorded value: 0 °C
